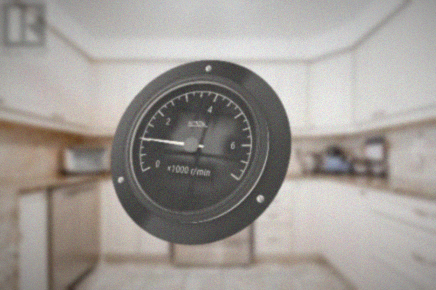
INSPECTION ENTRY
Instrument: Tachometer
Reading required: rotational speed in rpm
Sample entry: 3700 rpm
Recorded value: 1000 rpm
